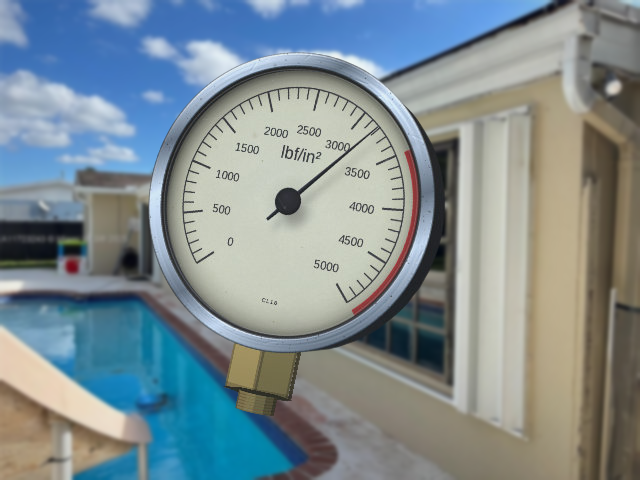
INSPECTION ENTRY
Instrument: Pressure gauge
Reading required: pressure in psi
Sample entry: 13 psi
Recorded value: 3200 psi
